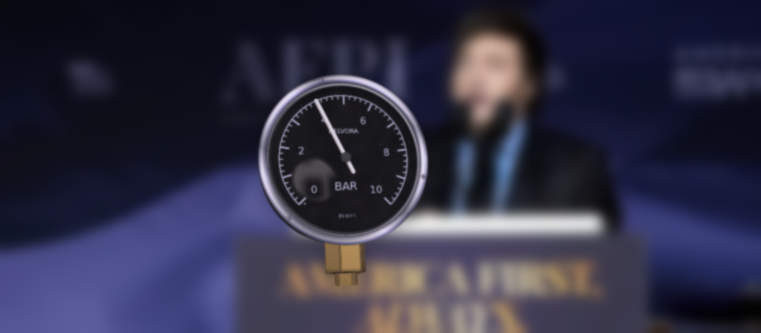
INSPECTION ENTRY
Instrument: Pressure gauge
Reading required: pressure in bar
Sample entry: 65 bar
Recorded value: 4 bar
